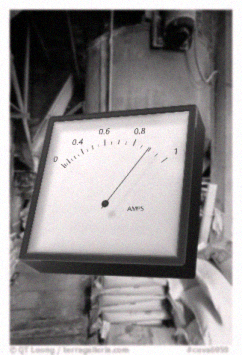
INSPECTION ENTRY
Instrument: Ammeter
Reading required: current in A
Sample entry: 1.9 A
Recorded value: 0.9 A
